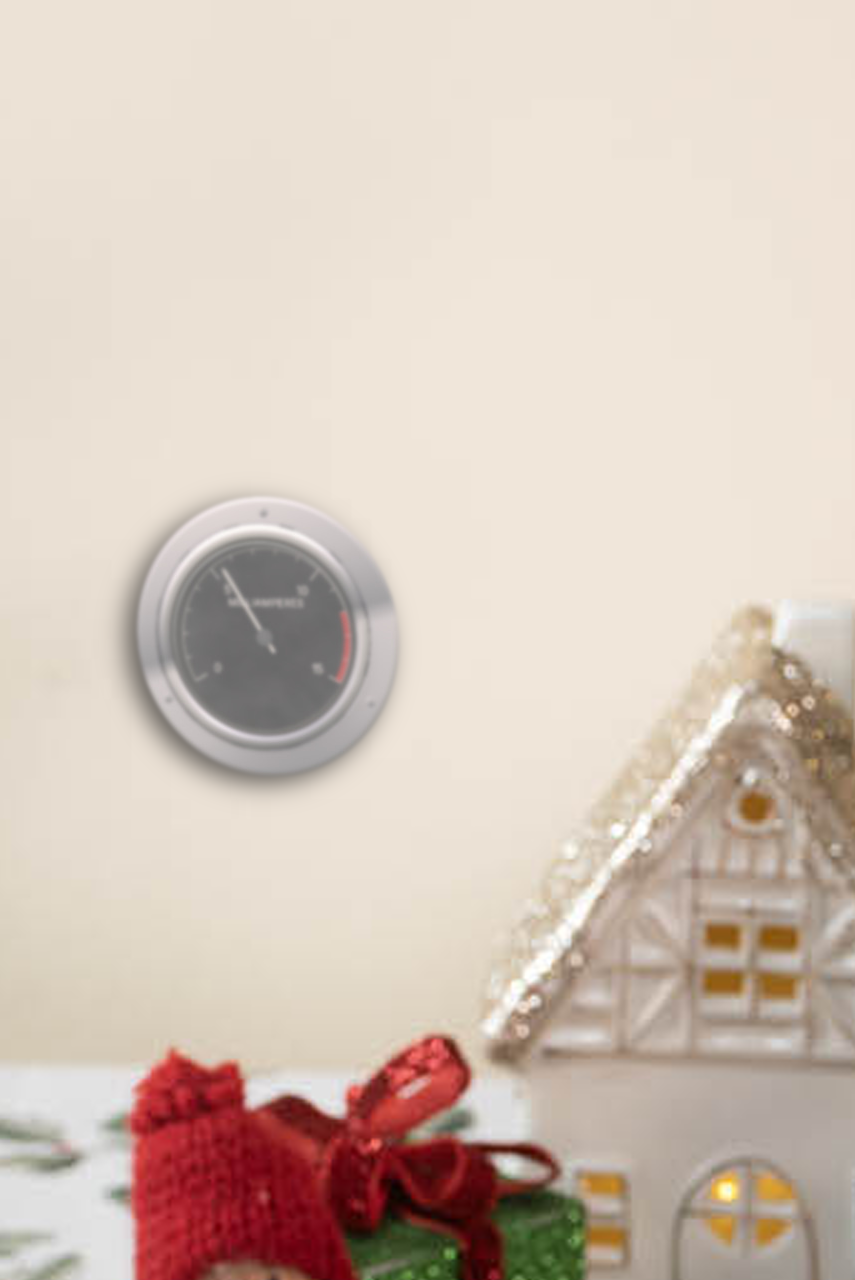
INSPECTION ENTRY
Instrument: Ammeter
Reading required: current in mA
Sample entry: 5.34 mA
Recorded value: 5.5 mA
